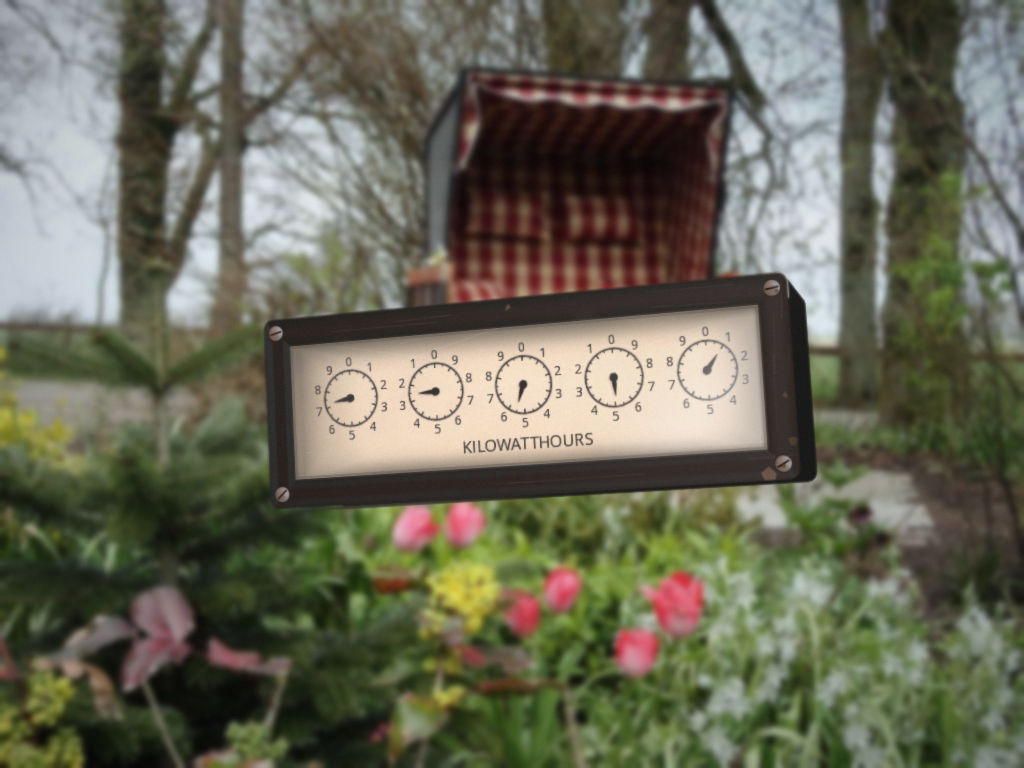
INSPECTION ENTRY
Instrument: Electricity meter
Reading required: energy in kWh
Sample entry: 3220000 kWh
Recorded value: 72551 kWh
